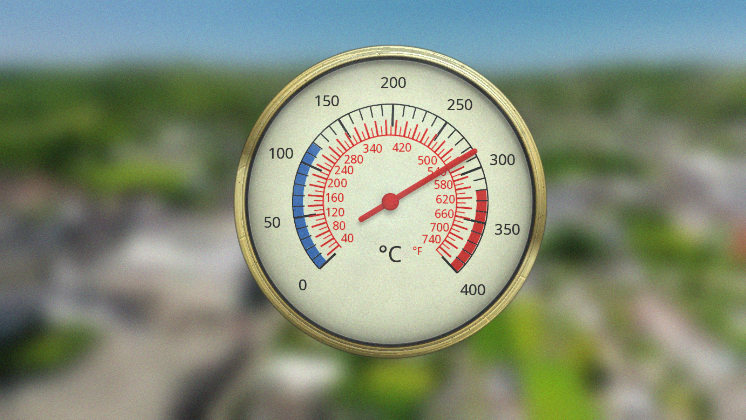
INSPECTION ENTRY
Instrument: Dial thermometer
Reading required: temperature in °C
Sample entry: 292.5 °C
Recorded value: 285 °C
